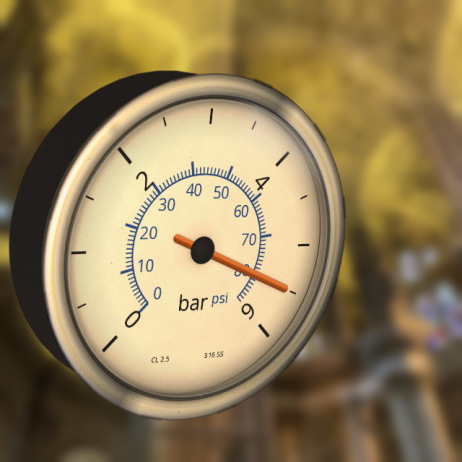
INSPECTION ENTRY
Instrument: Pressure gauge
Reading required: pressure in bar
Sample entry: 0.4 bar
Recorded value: 5.5 bar
